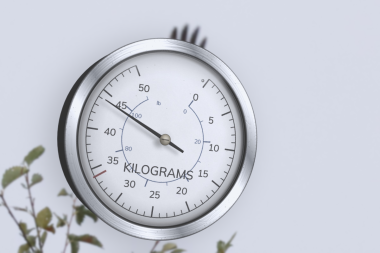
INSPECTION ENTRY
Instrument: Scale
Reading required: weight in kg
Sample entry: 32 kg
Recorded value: 44 kg
